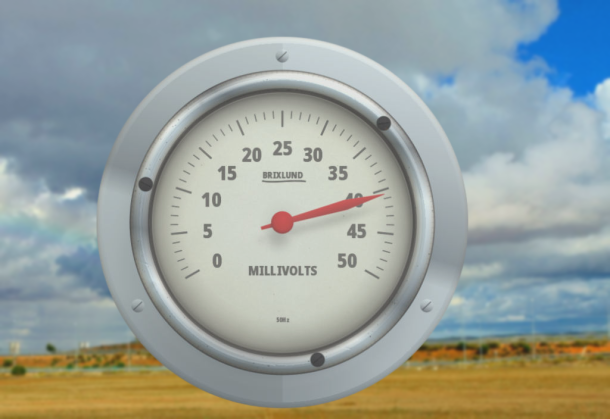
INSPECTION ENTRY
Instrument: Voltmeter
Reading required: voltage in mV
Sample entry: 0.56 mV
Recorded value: 40.5 mV
